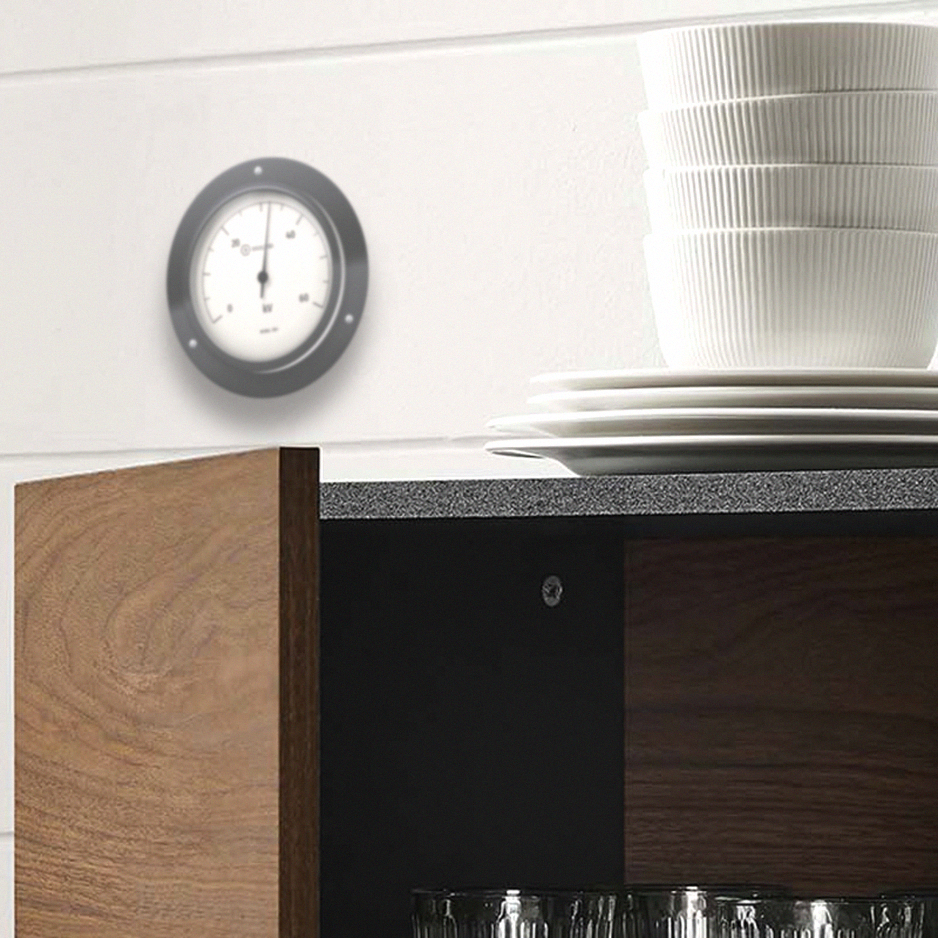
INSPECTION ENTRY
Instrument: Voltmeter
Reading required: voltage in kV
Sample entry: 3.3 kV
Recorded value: 32.5 kV
